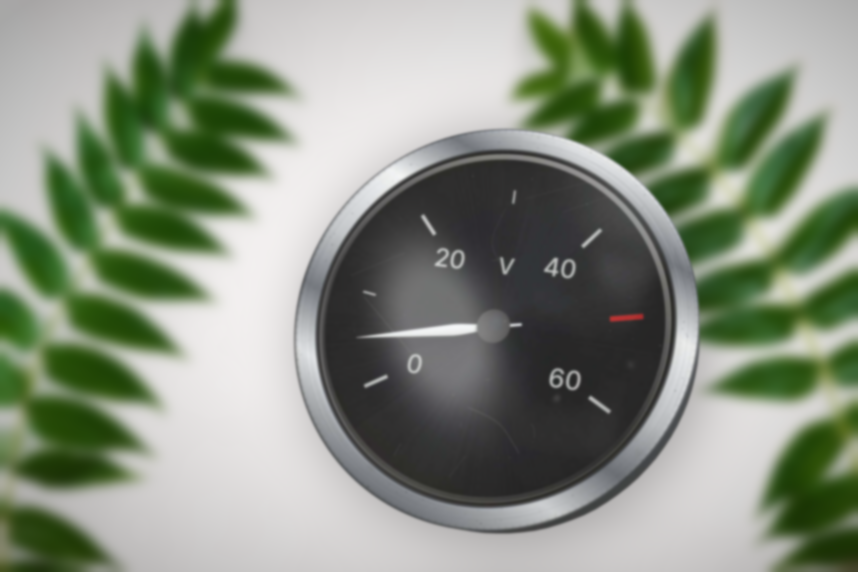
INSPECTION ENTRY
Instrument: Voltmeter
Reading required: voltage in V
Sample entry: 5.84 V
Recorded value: 5 V
